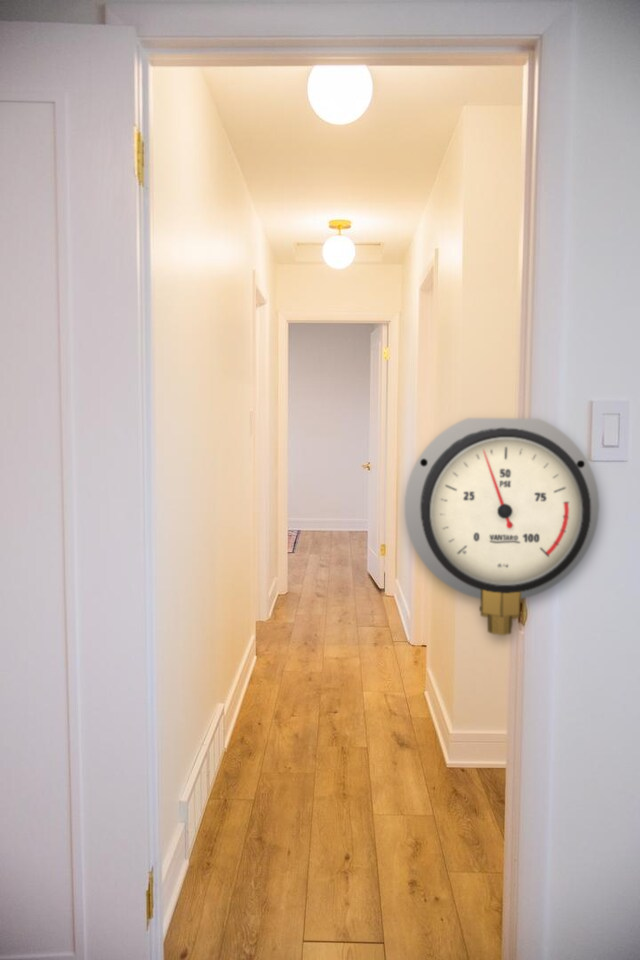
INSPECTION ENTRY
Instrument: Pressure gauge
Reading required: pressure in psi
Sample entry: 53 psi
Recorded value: 42.5 psi
